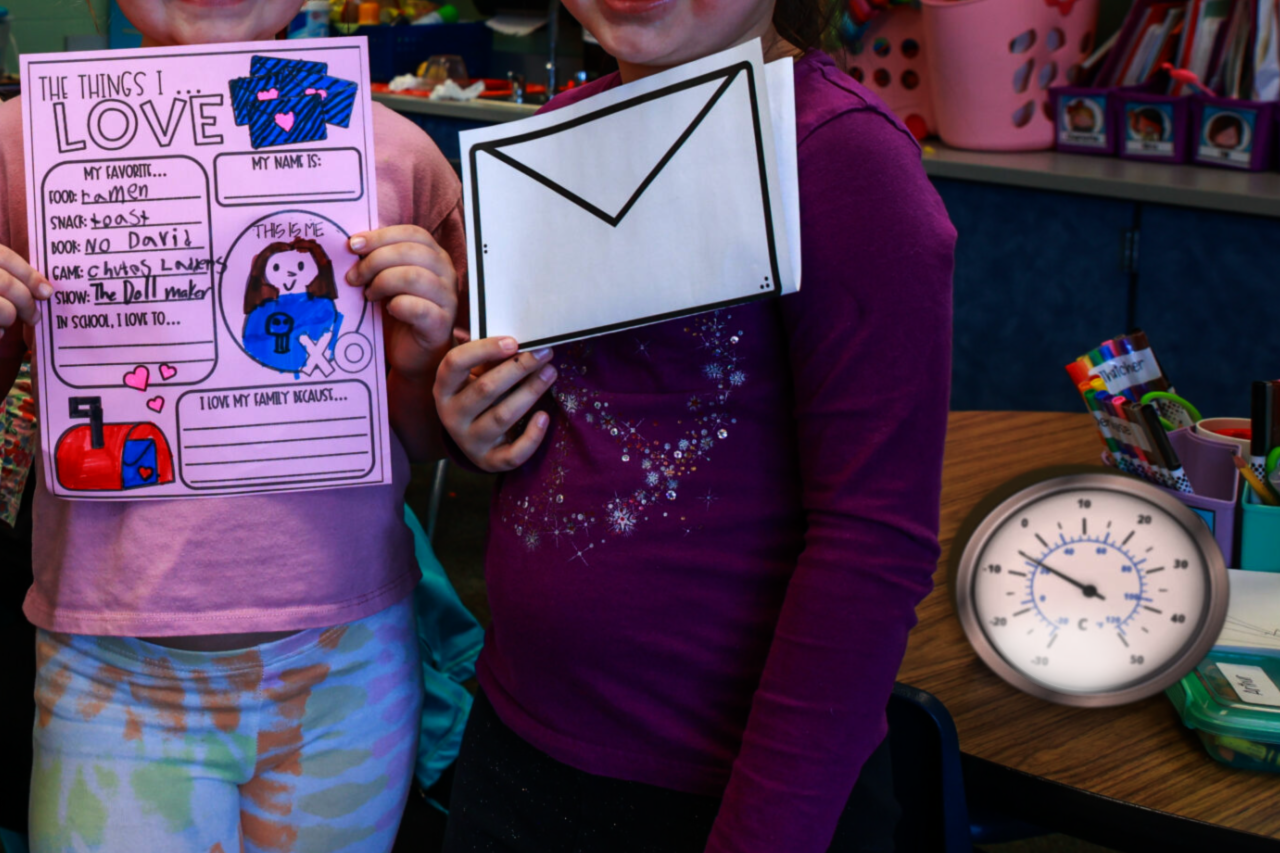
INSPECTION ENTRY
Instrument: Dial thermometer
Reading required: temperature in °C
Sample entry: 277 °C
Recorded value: -5 °C
